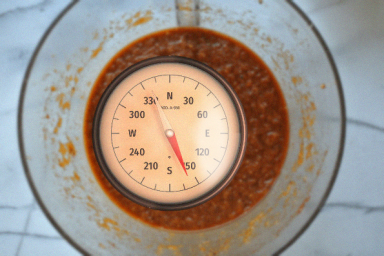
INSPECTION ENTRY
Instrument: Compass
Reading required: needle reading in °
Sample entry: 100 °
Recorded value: 157.5 °
